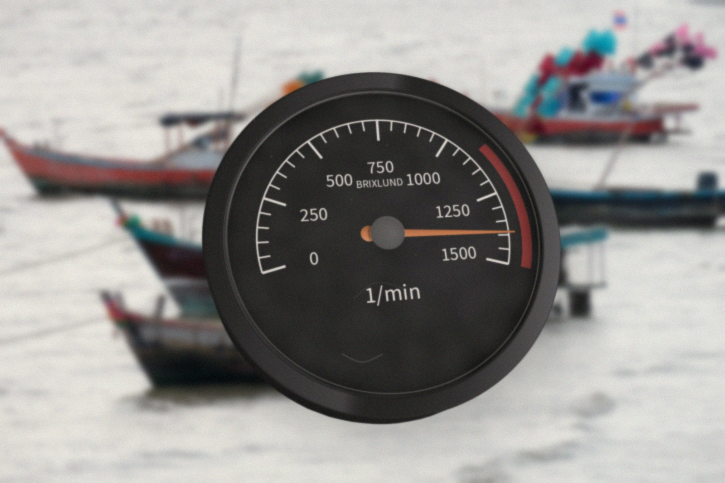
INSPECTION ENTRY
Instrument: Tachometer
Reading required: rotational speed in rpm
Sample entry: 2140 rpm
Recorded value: 1400 rpm
